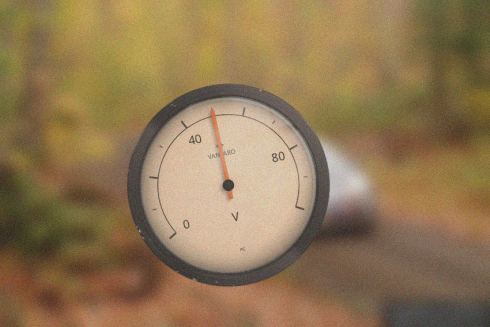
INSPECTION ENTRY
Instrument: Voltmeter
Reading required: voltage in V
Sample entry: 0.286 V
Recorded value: 50 V
